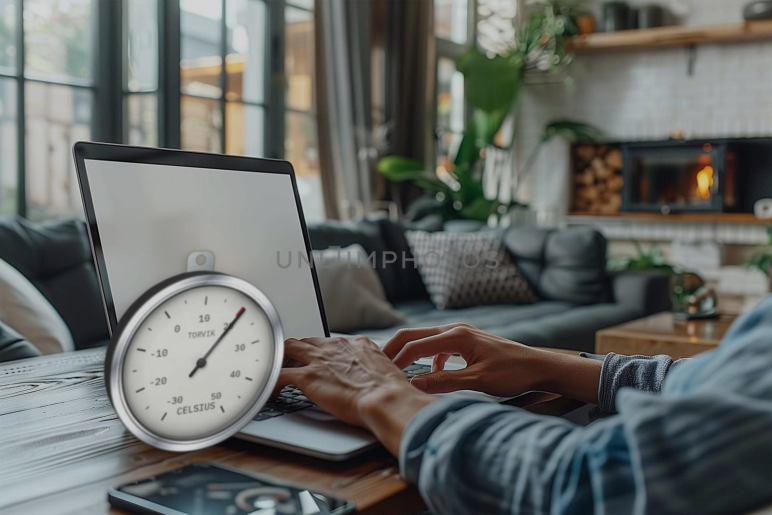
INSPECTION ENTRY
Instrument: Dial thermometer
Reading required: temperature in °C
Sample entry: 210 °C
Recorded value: 20 °C
